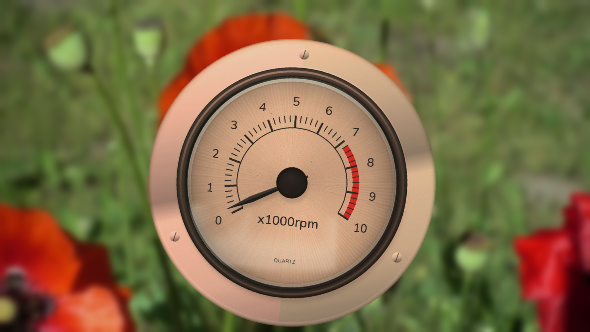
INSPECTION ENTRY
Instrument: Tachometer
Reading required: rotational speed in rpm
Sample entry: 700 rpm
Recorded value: 200 rpm
